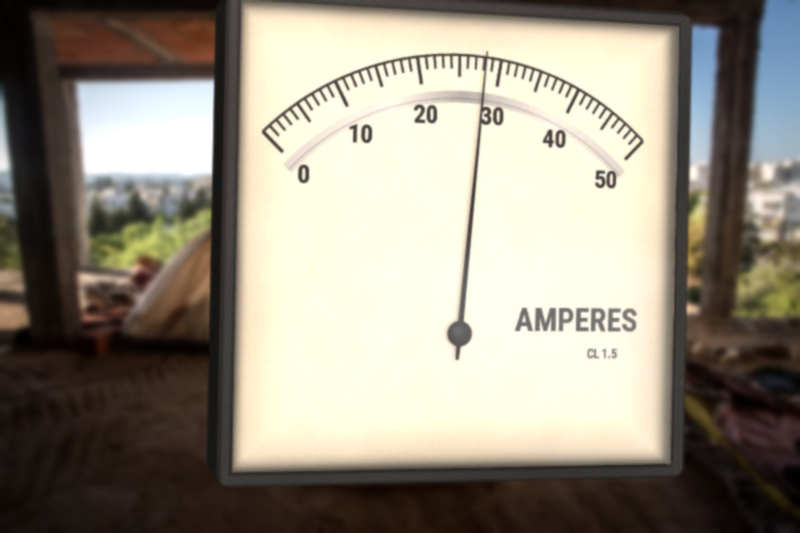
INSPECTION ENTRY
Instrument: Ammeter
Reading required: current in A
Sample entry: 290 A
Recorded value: 28 A
